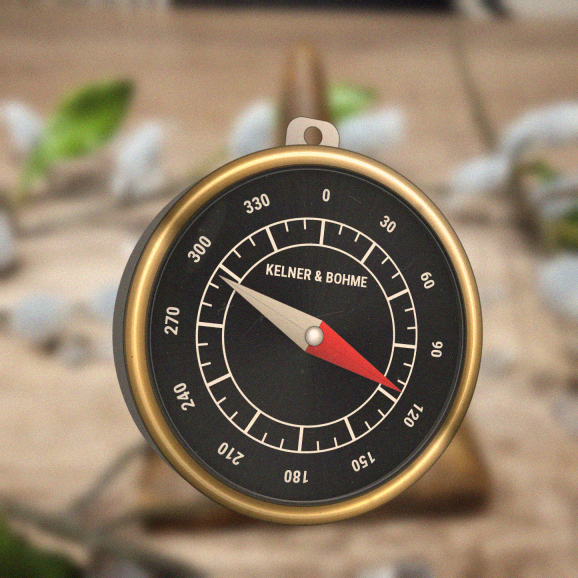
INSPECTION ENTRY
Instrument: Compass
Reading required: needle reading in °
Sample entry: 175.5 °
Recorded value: 115 °
